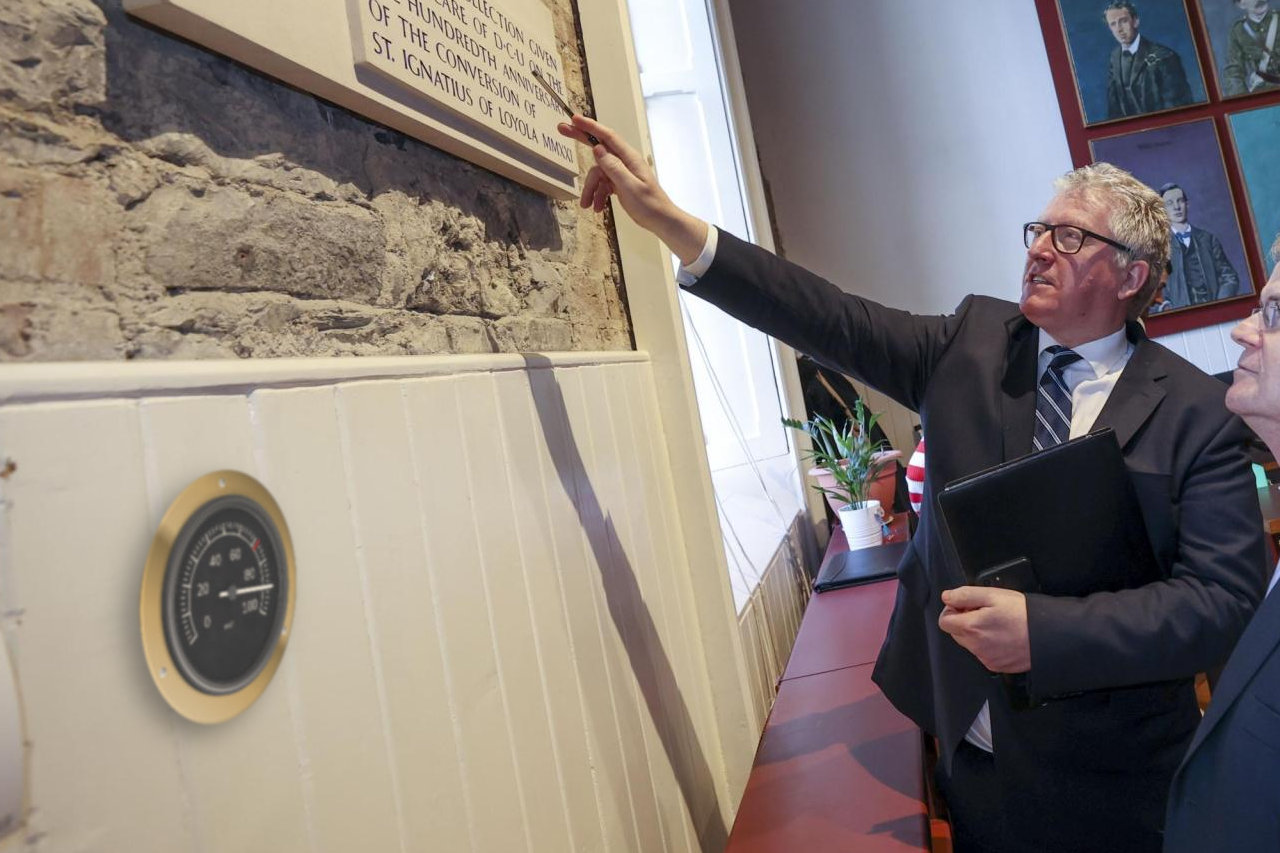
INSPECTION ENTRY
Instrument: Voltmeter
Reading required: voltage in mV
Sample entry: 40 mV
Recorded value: 90 mV
